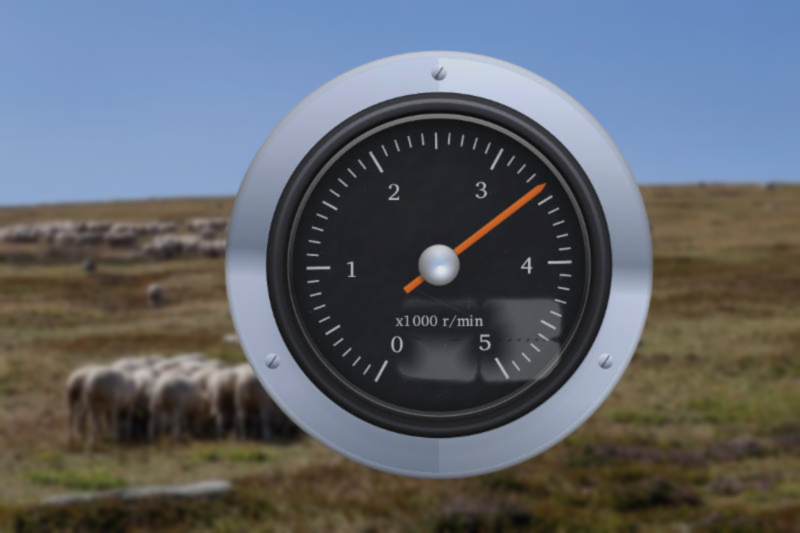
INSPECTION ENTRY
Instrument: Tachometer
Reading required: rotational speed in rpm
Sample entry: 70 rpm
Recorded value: 3400 rpm
